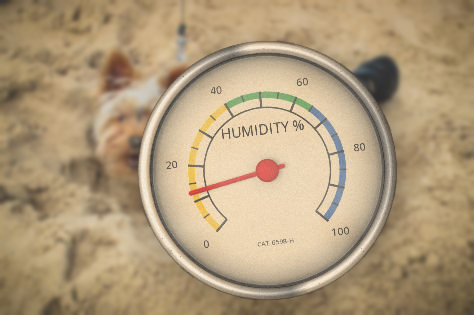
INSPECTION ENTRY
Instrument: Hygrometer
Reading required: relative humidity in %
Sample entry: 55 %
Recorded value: 12.5 %
